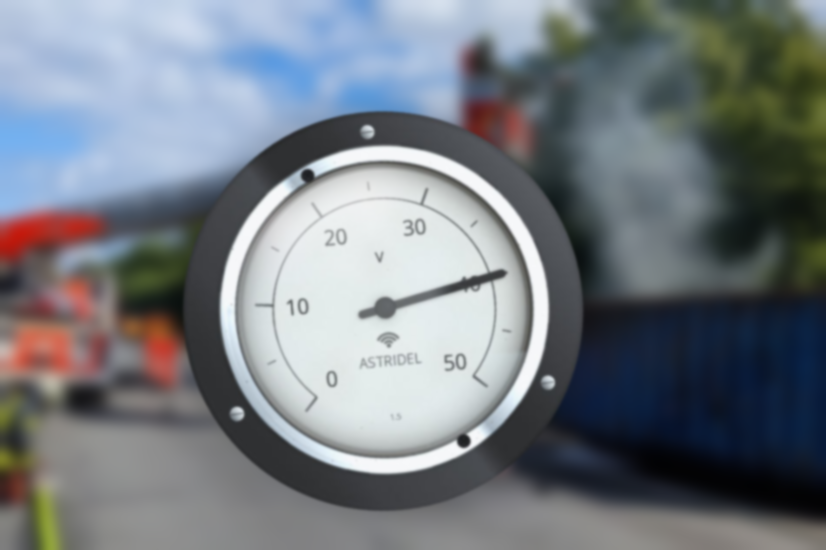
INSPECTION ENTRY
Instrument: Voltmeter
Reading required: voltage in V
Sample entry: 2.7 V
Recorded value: 40 V
